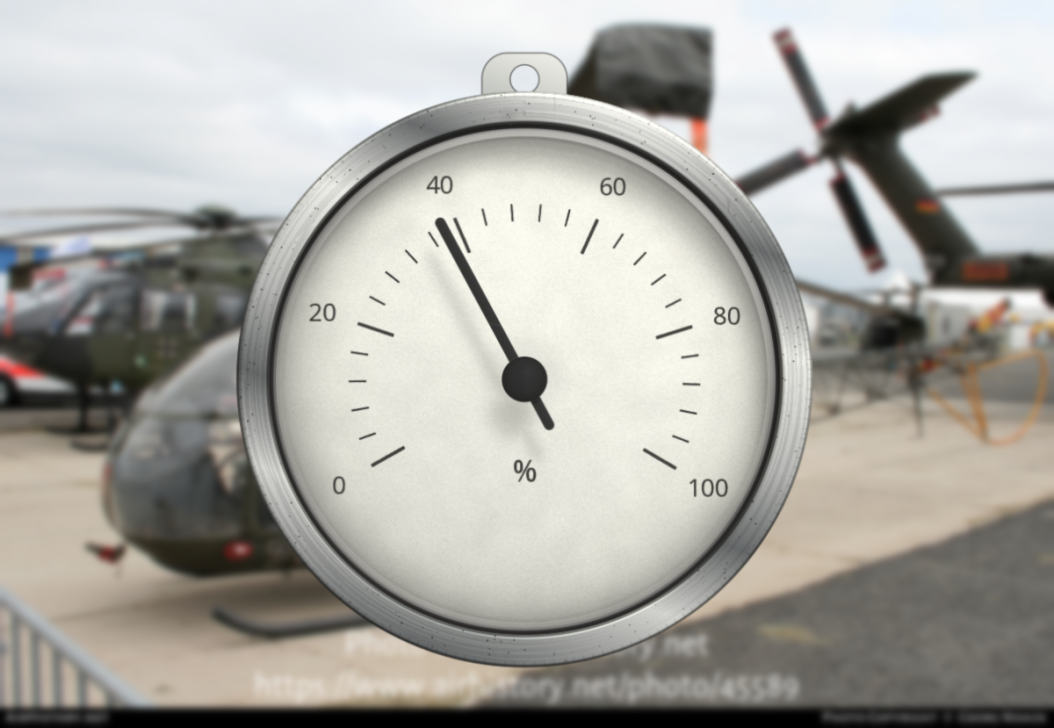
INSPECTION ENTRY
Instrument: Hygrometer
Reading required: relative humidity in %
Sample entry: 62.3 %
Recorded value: 38 %
